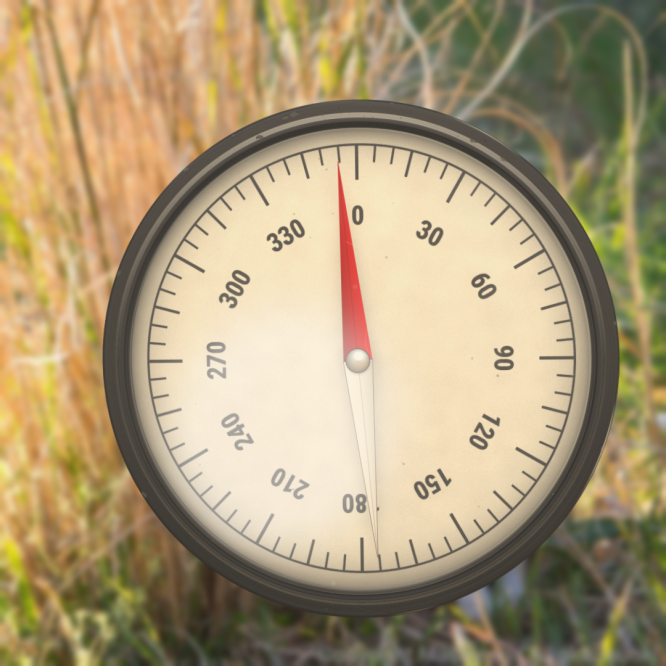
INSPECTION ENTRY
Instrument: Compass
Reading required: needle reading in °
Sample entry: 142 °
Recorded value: 355 °
